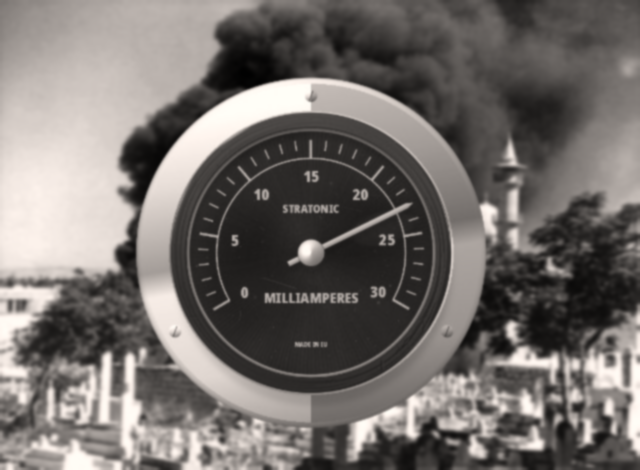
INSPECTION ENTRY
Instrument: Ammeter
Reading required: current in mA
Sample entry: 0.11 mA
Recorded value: 23 mA
